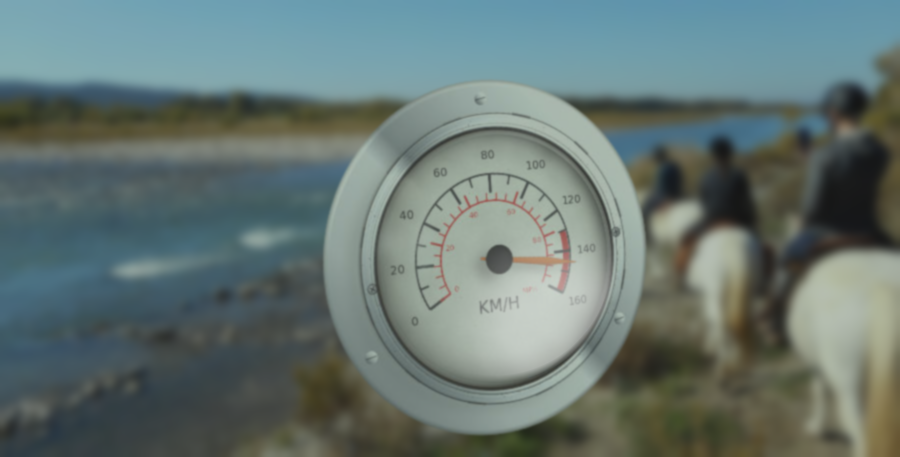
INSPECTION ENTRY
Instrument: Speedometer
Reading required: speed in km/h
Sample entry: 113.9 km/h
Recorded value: 145 km/h
